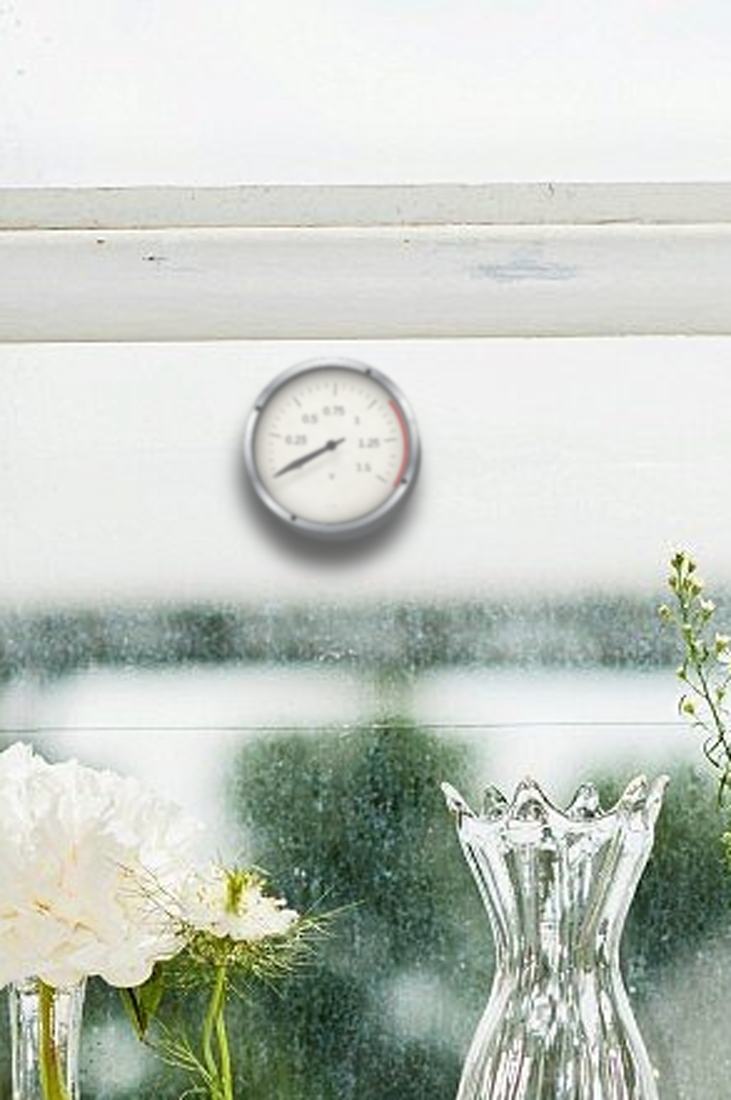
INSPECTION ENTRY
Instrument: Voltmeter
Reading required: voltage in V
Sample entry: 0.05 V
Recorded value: 0 V
